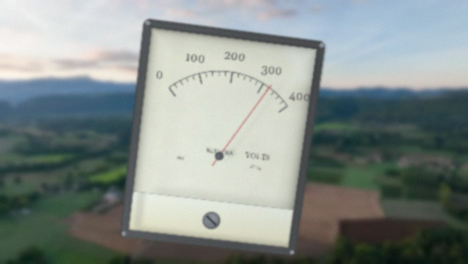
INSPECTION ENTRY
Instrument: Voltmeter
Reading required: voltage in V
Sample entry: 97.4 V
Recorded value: 320 V
